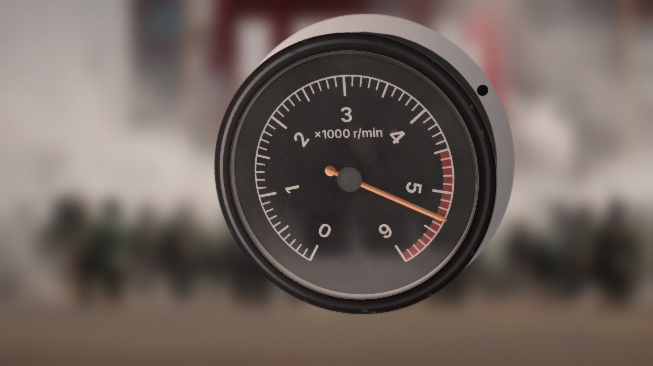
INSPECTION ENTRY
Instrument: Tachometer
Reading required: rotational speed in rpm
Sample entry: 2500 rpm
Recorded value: 5300 rpm
